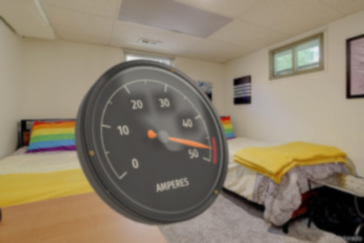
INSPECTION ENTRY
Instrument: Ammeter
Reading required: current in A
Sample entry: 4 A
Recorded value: 47.5 A
